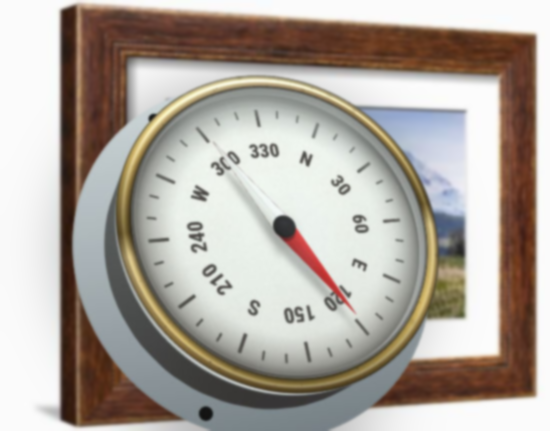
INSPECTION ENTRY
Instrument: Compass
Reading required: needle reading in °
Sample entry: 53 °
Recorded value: 120 °
